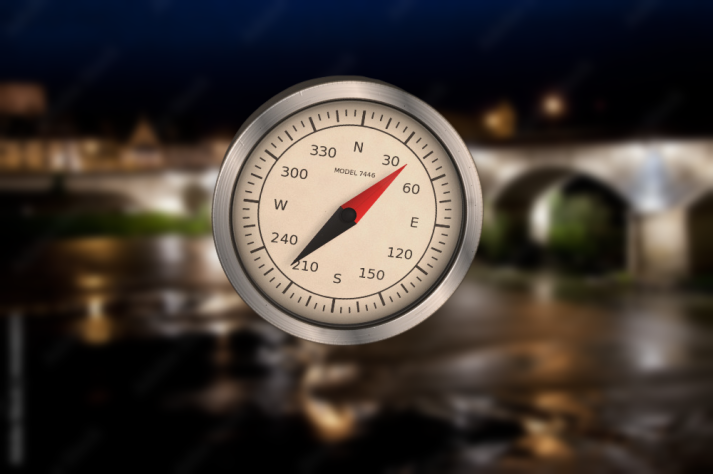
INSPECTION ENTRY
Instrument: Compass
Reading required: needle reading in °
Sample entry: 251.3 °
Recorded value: 40 °
